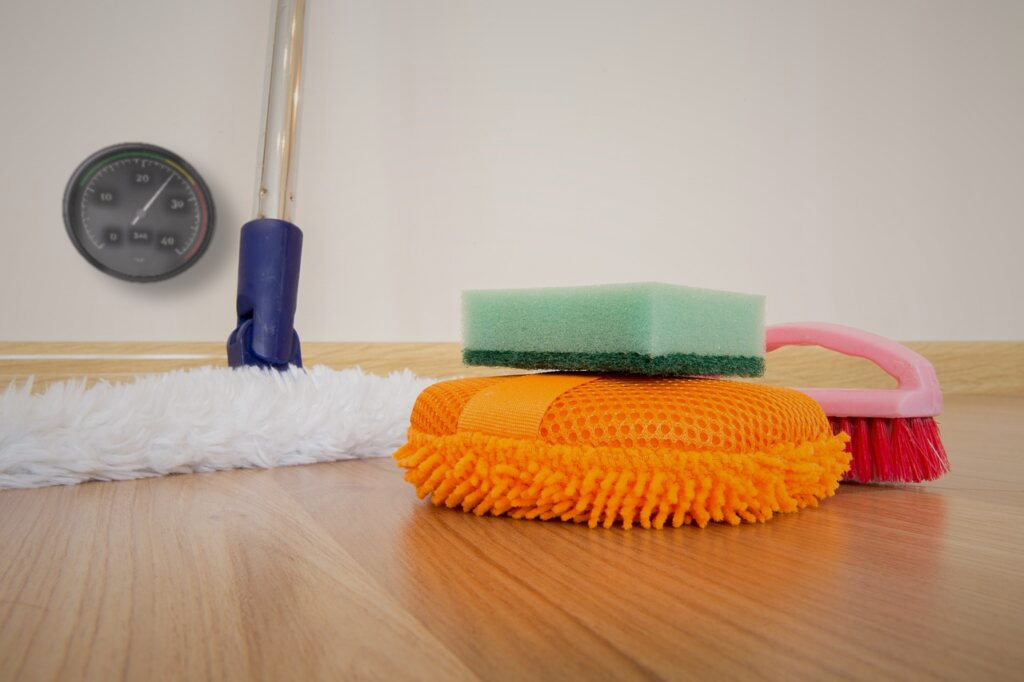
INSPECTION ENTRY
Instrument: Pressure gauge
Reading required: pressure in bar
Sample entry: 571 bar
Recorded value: 25 bar
